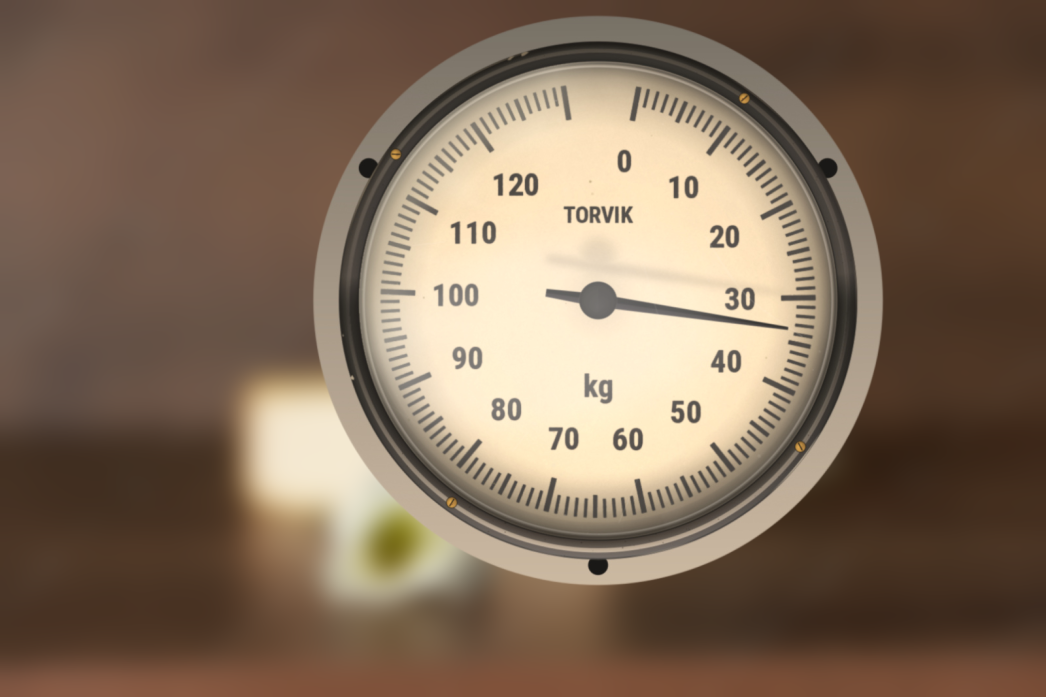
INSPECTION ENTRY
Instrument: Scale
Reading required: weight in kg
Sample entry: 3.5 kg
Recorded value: 33.5 kg
